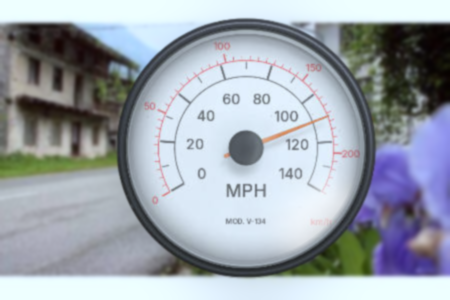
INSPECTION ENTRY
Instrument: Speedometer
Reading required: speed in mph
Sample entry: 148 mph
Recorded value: 110 mph
